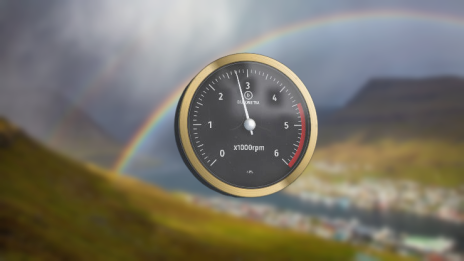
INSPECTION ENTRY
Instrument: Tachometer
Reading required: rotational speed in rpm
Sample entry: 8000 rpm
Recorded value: 2700 rpm
